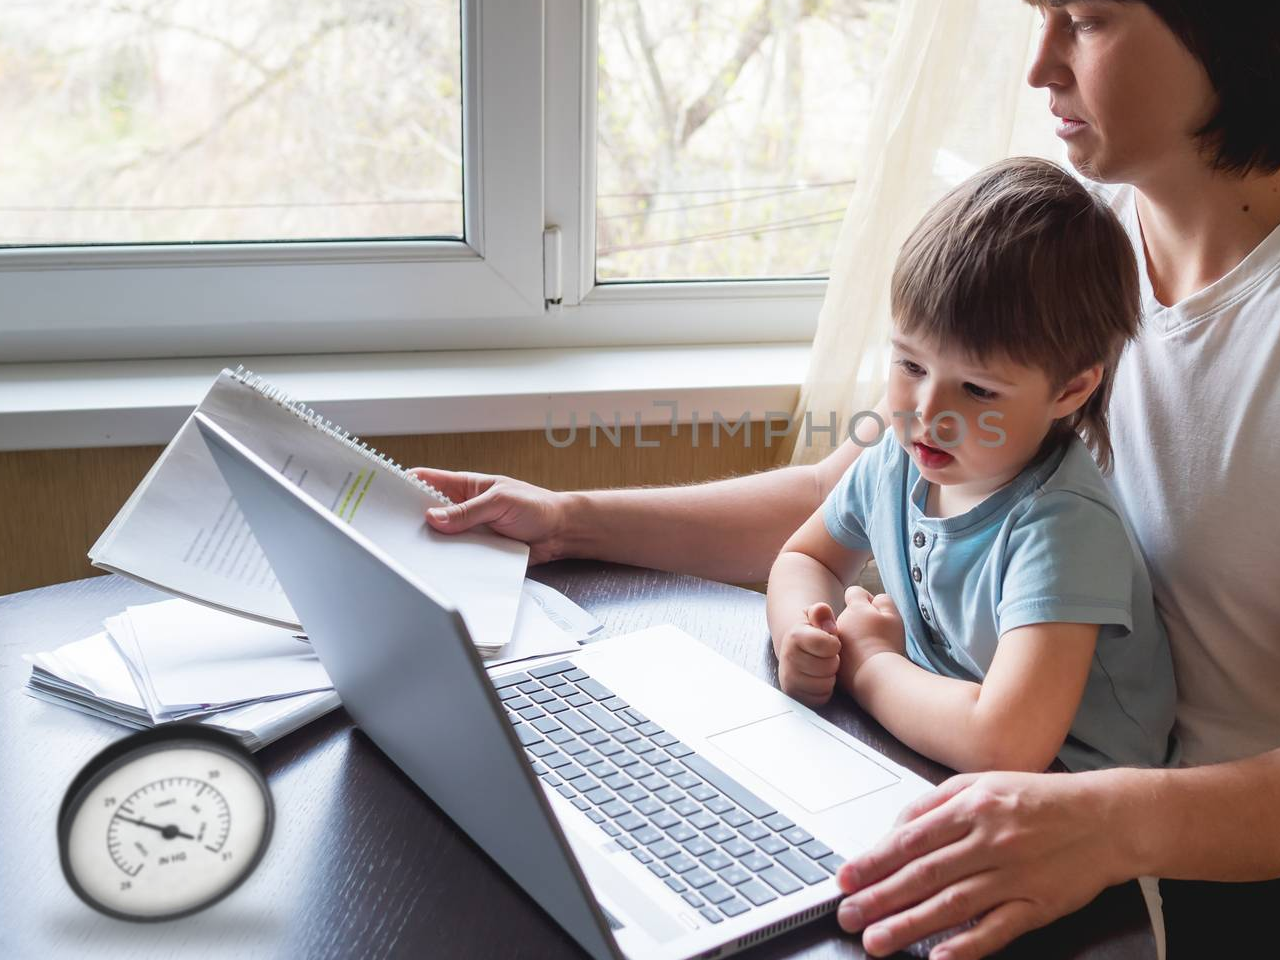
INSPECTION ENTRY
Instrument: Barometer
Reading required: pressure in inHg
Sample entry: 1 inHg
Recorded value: 28.9 inHg
